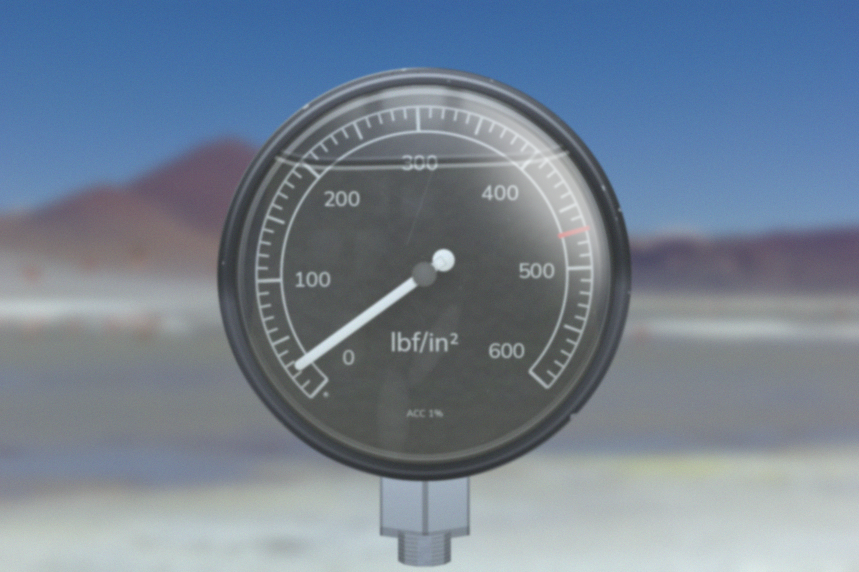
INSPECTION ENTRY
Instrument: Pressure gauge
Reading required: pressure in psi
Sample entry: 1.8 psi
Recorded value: 25 psi
